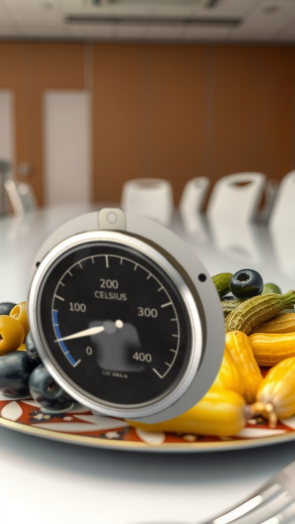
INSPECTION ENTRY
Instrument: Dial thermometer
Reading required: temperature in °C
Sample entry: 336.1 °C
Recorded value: 40 °C
